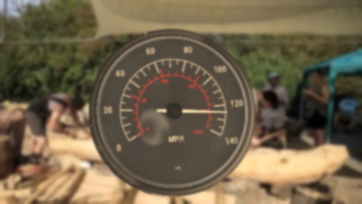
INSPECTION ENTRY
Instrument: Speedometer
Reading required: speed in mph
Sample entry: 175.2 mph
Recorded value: 125 mph
